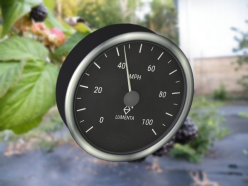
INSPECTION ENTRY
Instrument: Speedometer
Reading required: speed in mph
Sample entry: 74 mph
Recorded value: 42.5 mph
